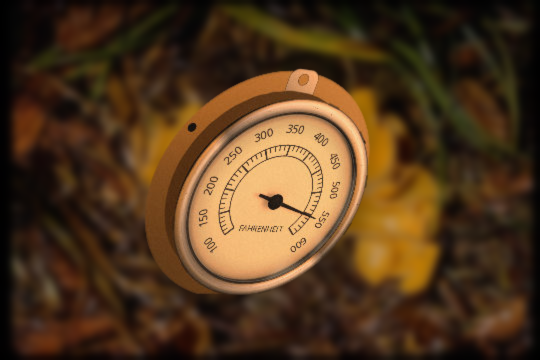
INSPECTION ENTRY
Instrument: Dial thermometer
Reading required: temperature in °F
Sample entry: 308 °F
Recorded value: 550 °F
